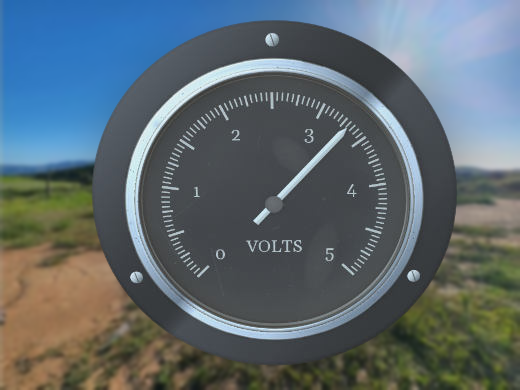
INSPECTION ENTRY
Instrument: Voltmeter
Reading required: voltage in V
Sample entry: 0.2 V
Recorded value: 3.3 V
